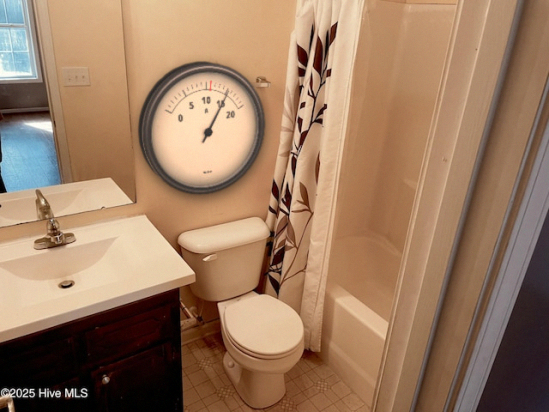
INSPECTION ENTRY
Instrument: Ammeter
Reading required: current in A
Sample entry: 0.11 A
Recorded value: 15 A
